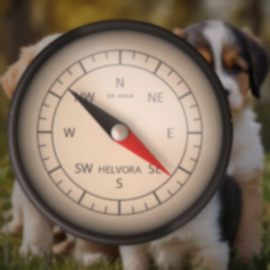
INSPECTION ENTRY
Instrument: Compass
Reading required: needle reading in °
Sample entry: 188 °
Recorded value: 130 °
